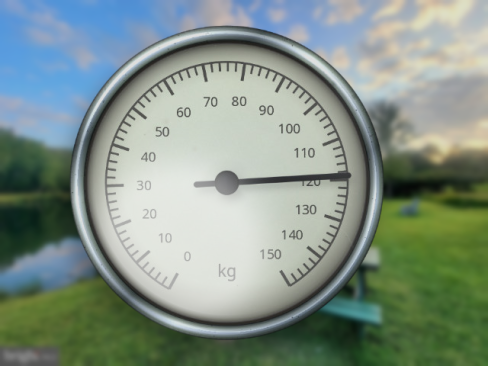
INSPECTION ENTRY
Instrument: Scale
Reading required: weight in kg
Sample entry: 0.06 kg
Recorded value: 119 kg
